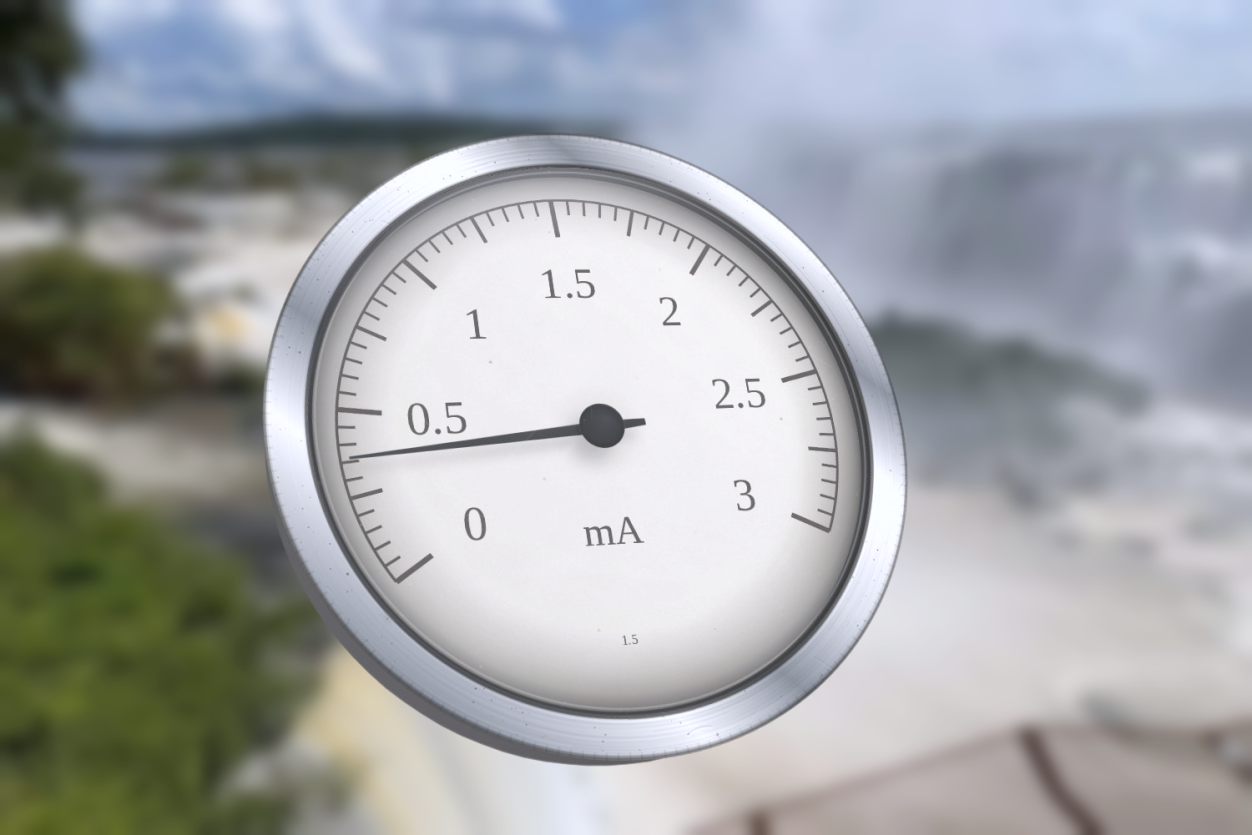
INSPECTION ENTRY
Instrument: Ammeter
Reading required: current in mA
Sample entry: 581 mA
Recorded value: 0.35 mA
